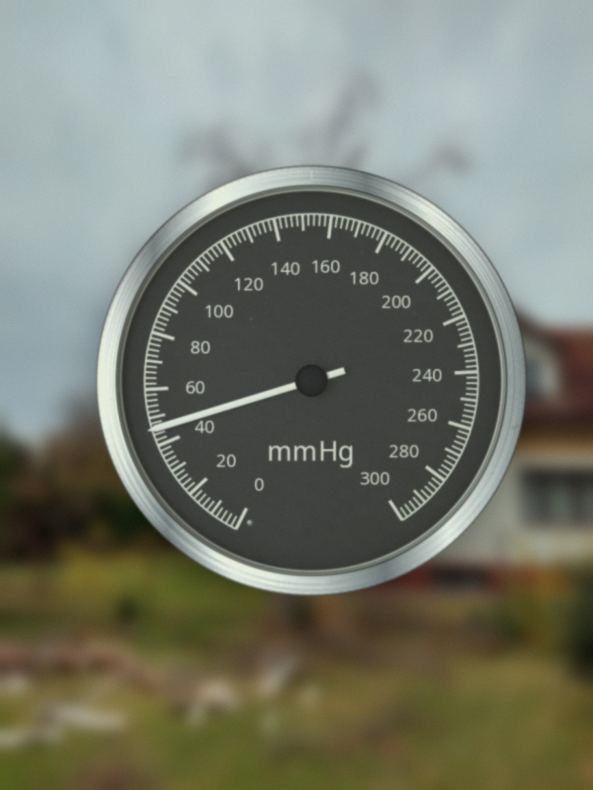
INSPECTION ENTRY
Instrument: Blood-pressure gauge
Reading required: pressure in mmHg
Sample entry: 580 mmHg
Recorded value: 46 mmHg
